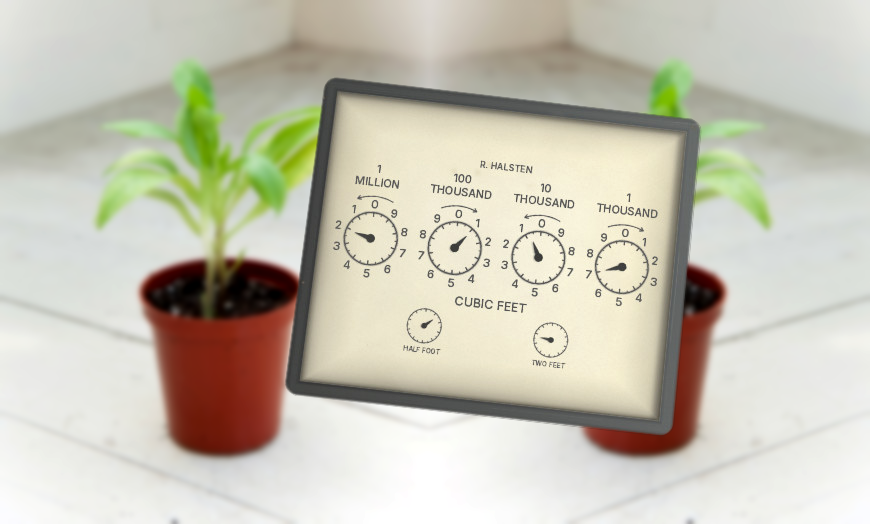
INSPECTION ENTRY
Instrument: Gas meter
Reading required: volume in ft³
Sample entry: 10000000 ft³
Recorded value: 210700 ft³
